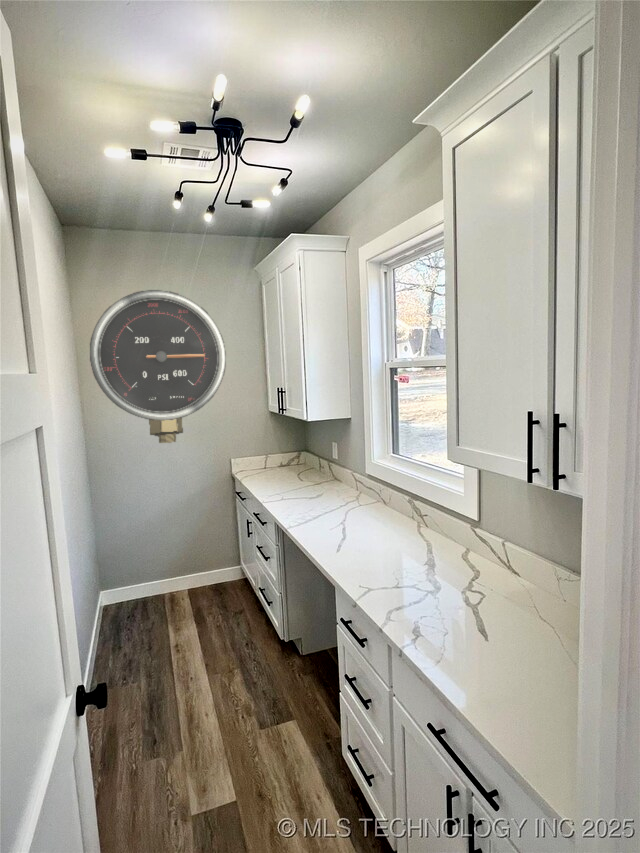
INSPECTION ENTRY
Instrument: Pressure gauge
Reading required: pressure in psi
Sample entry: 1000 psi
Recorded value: 500 psi
